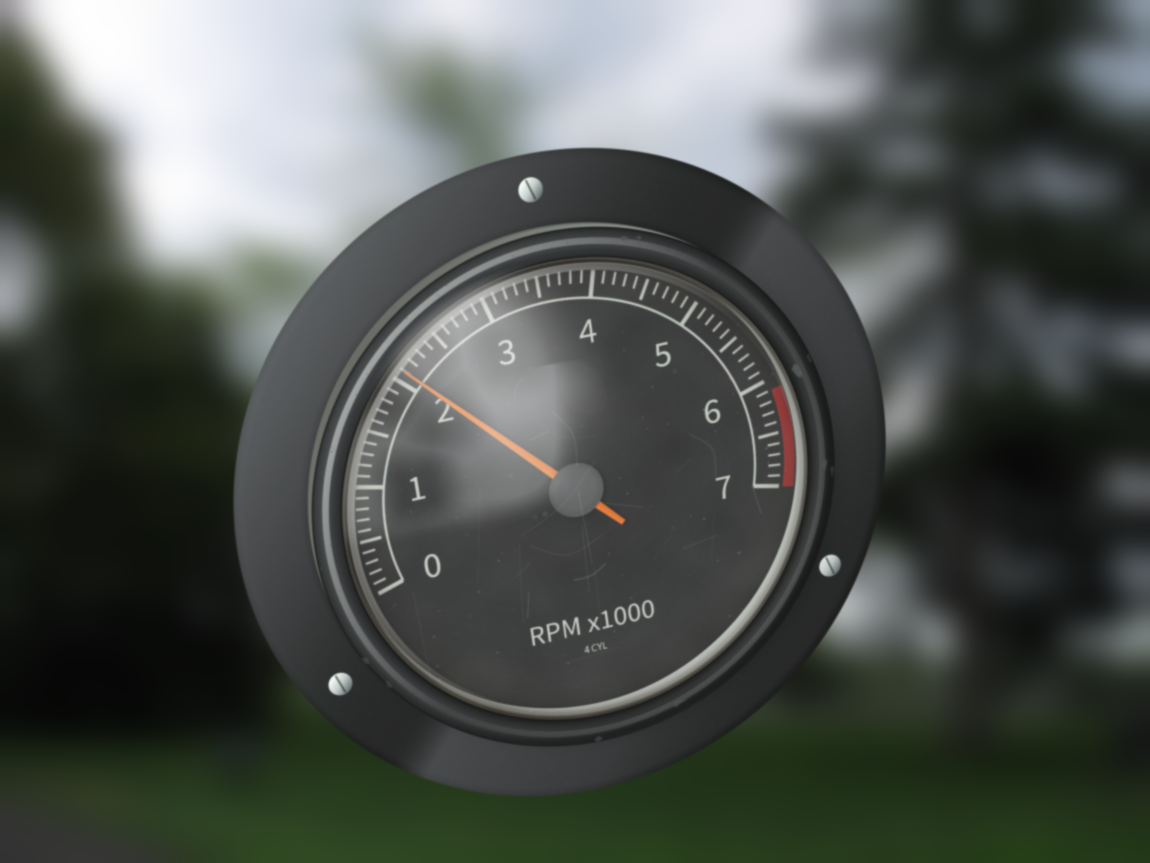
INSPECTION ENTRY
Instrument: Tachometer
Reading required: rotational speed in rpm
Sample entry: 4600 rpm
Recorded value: 2100 rpm
